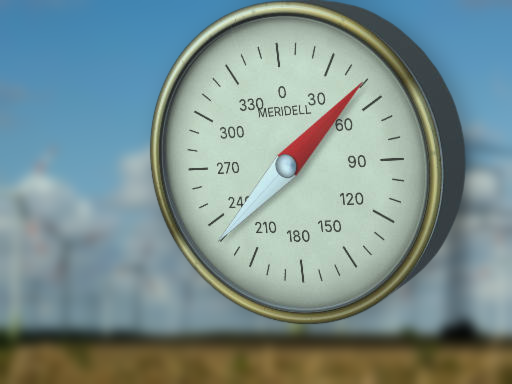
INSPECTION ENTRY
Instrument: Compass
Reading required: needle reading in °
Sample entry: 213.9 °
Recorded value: 50 °
